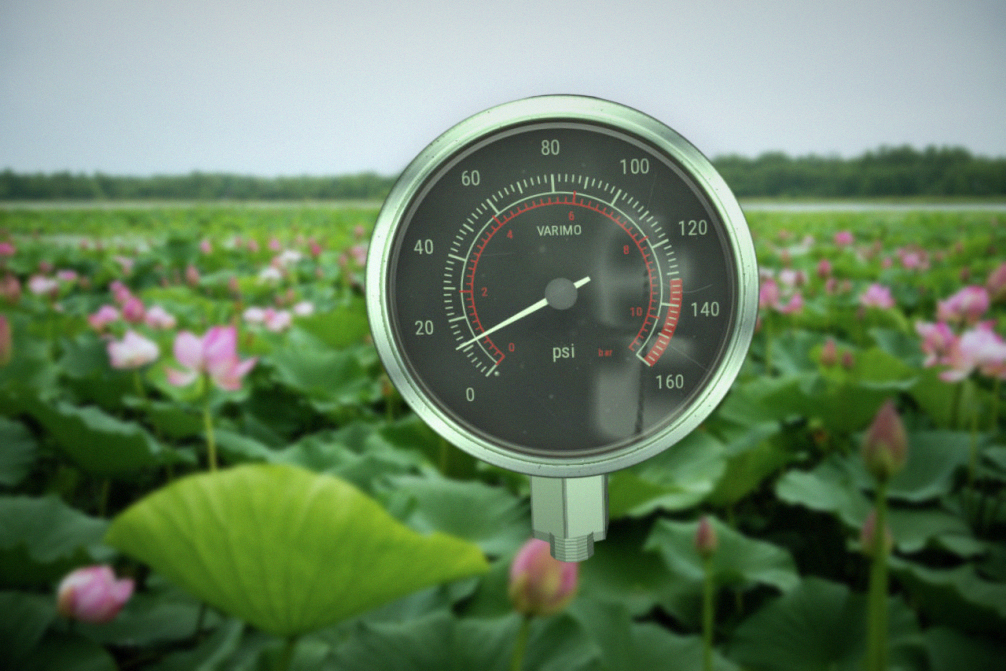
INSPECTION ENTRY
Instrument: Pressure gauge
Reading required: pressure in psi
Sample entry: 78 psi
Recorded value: 12 psi
